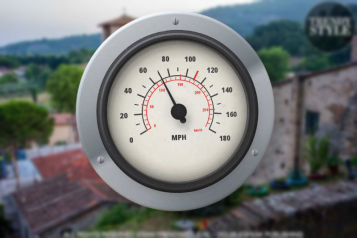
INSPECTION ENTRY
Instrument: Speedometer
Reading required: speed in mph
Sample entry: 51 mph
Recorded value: 70 mph
